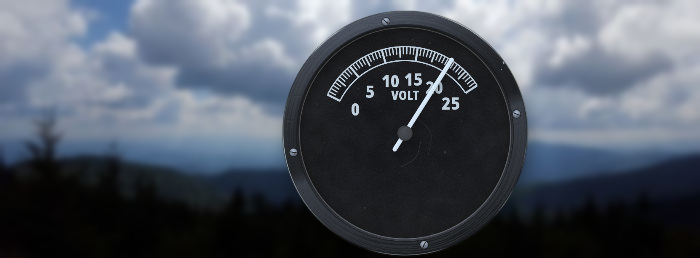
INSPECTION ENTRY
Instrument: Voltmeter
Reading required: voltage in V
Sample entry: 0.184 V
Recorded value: 20 V
